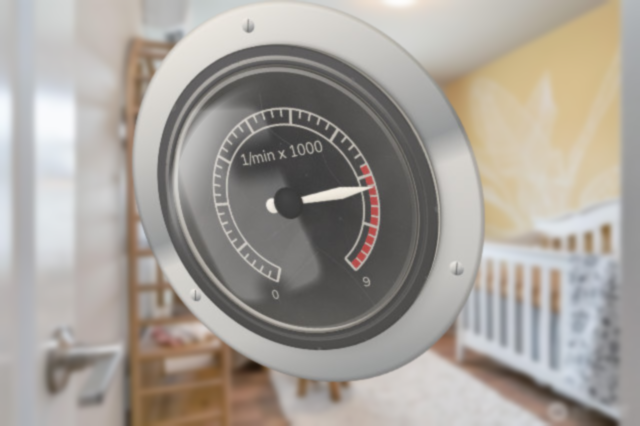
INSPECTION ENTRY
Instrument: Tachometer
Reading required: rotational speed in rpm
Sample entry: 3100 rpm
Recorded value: 7200 rpm
